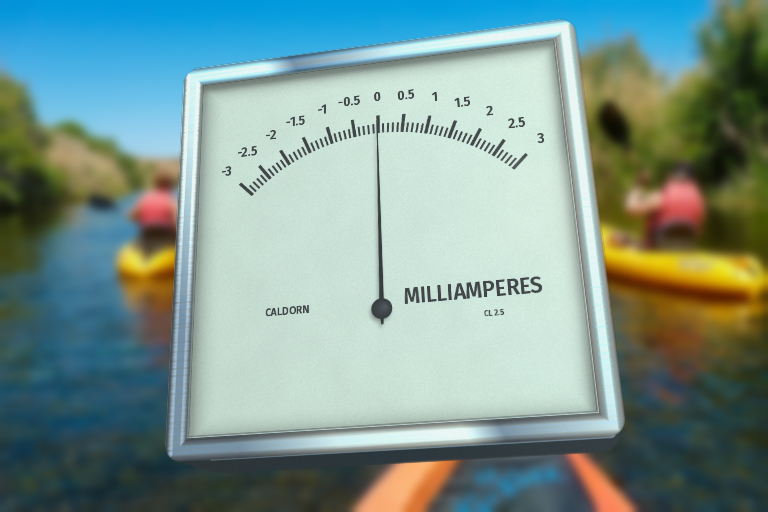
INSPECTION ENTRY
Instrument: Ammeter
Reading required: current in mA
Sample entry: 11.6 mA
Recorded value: 0 mA
